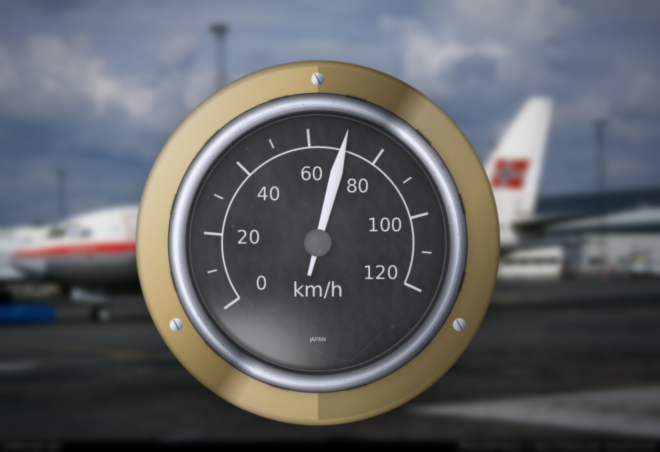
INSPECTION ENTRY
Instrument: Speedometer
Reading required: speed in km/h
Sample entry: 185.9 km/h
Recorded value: 70 km/h
